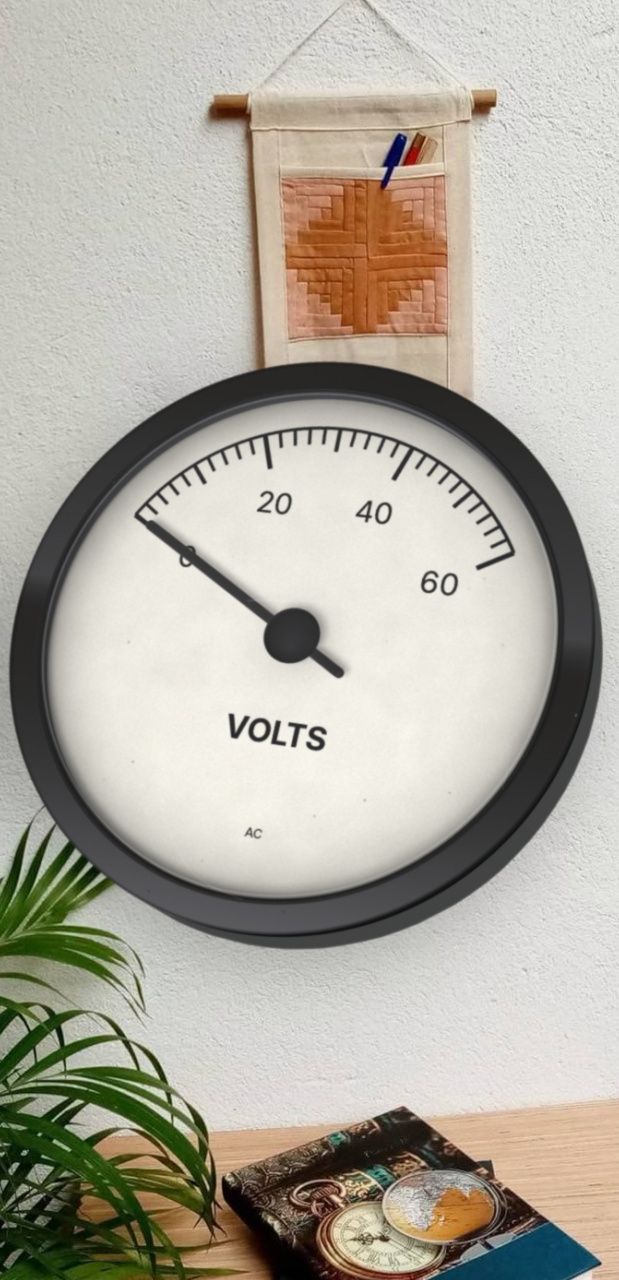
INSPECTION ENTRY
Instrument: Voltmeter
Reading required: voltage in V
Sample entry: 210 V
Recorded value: 0 V
